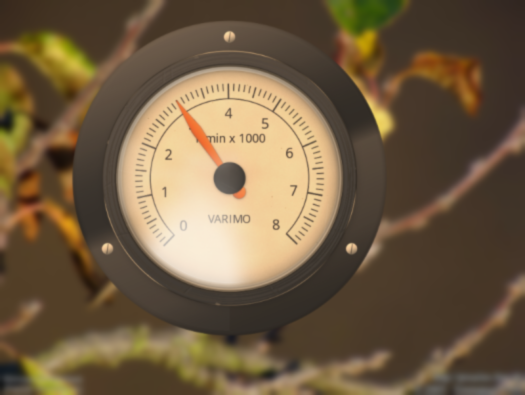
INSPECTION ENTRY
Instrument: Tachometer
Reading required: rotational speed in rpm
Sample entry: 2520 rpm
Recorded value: 3000 rpm
